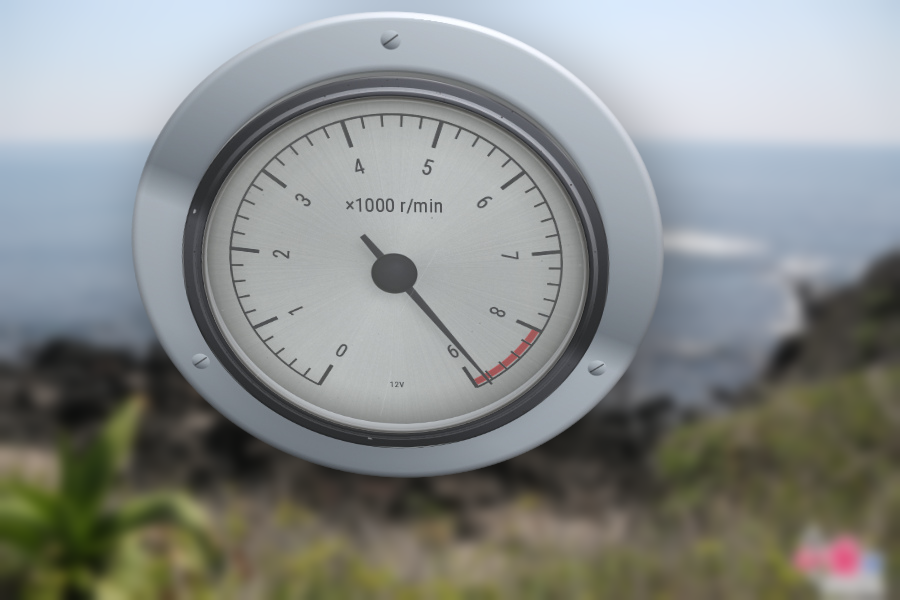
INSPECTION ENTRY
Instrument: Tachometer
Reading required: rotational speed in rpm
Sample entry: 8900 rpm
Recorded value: 8800 rpm
